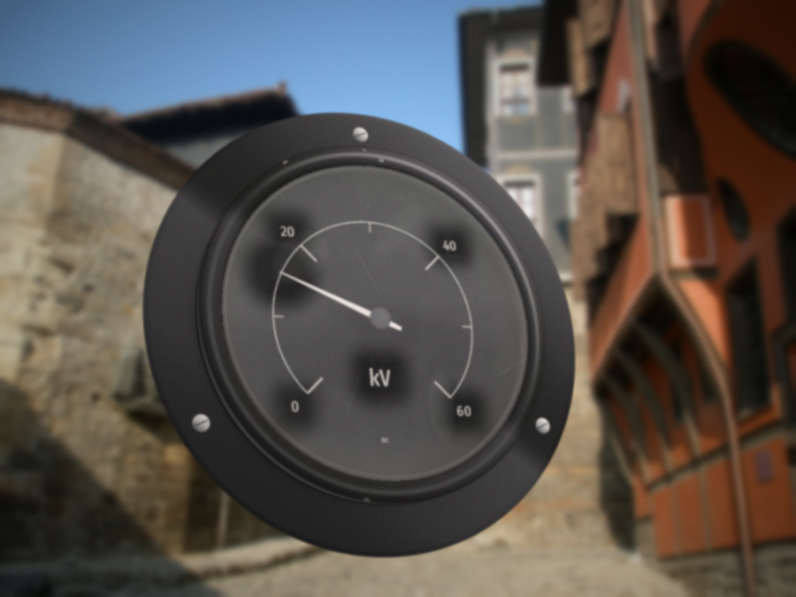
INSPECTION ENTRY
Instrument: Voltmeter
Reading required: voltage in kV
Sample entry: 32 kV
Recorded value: 15 kV
